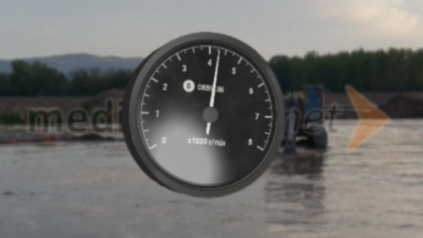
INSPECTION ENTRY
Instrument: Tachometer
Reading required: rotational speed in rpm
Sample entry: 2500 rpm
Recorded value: 4250 rpm
